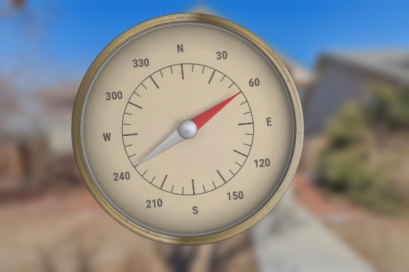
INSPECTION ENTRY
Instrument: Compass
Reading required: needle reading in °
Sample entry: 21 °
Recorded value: 60 °
